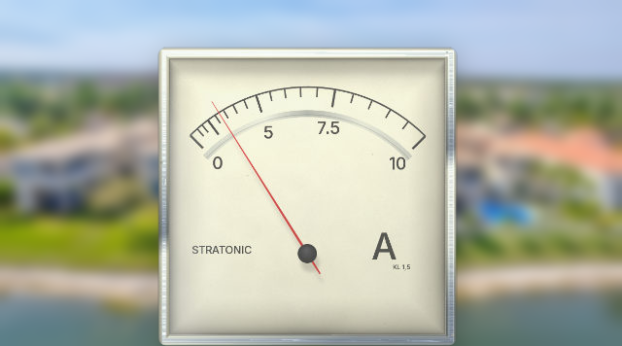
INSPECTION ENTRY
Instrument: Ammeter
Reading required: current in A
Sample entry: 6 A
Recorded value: 3.25 A
